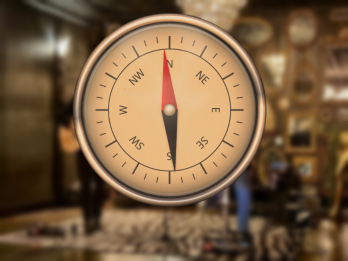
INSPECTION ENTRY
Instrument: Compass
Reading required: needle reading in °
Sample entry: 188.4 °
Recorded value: 355 °
